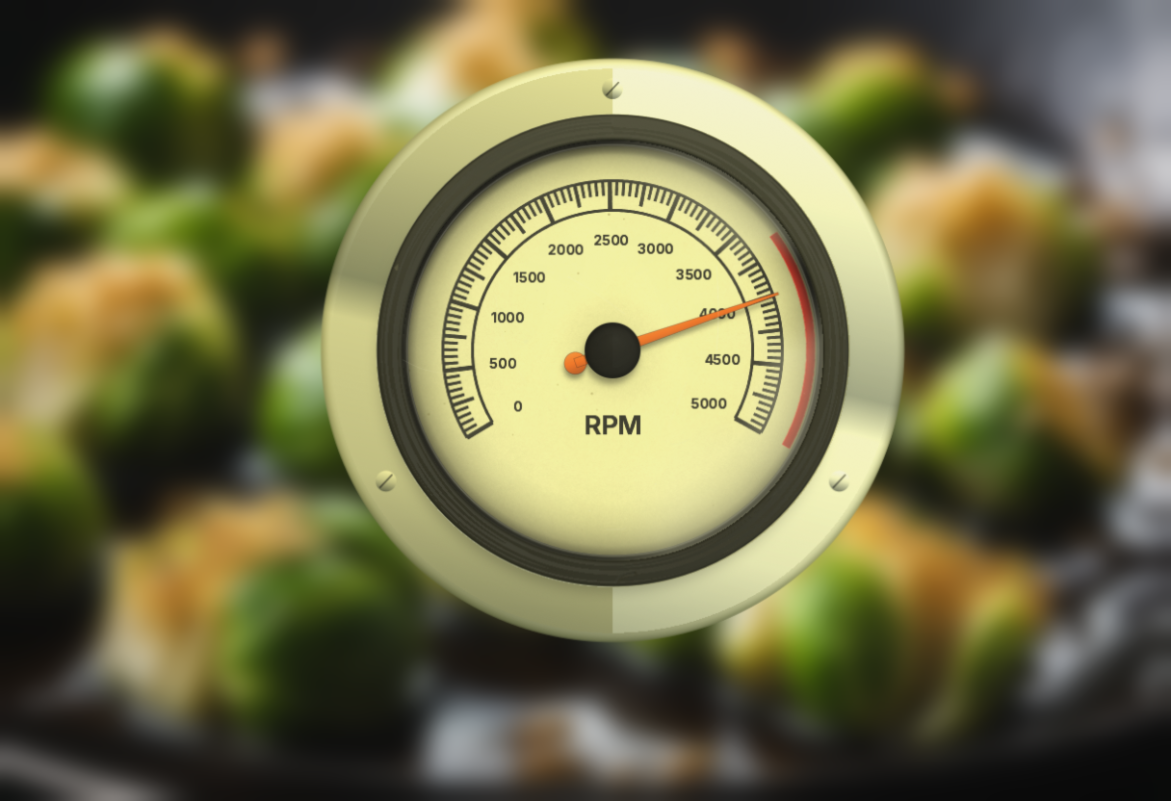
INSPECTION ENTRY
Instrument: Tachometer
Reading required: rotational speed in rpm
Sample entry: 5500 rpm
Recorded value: 4000 rpm
